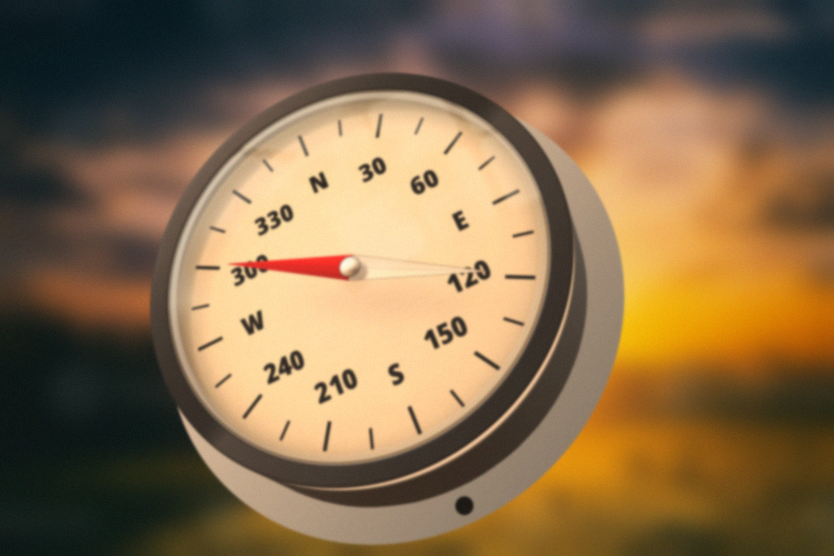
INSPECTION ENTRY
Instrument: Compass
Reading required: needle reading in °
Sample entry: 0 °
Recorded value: 300 °
